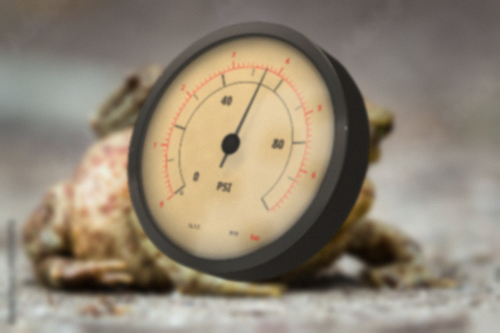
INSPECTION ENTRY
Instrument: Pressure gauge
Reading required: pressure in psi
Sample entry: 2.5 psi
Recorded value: 55 psi
